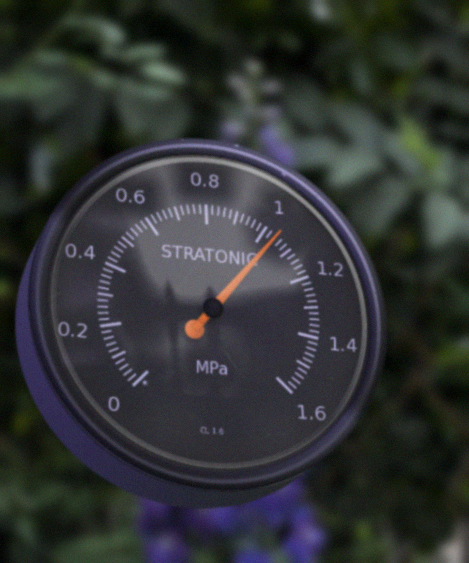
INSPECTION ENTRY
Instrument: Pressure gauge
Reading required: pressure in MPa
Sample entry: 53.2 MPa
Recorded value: 1.04 MPa
